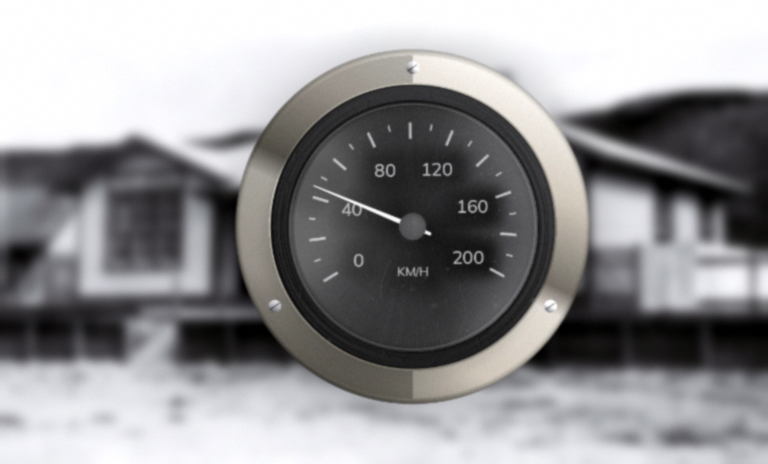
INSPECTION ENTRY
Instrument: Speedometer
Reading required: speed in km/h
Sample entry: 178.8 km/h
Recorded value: 45 km/h
